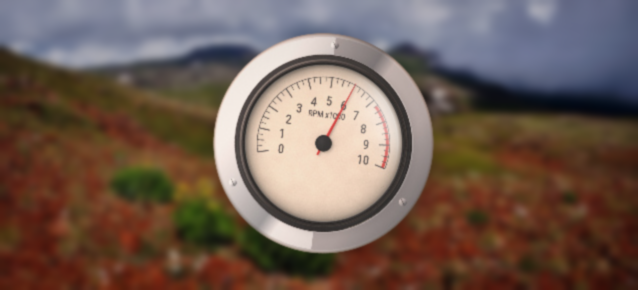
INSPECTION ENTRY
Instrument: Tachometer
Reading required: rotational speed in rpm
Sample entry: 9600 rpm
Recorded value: 6000 rpm
